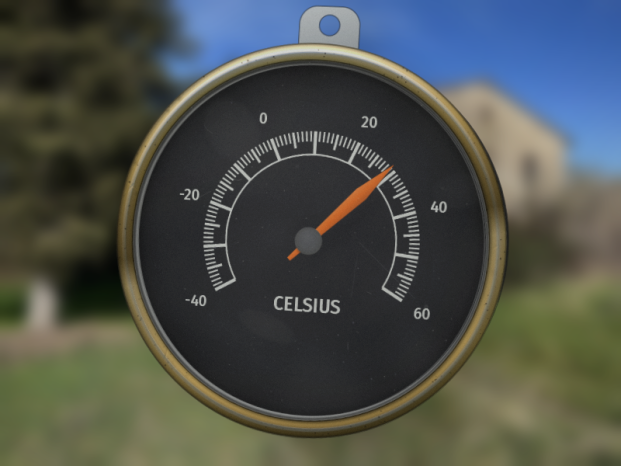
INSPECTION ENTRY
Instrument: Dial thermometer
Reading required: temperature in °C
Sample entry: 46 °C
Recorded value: 29 °C
